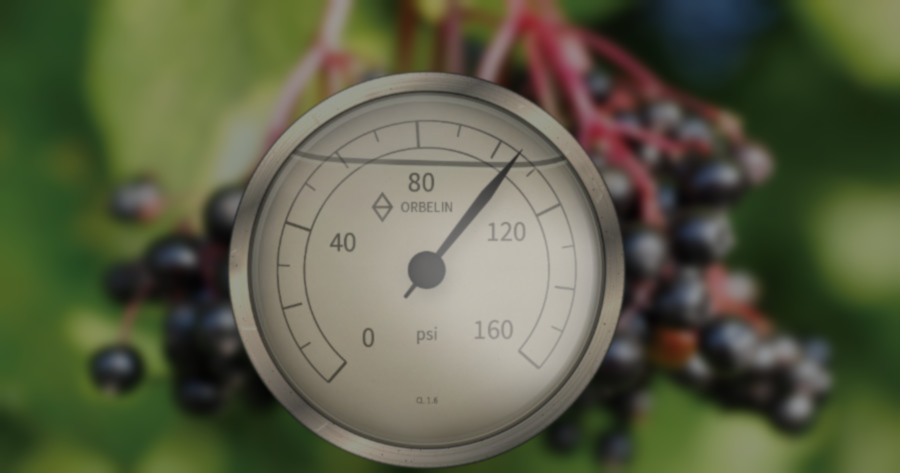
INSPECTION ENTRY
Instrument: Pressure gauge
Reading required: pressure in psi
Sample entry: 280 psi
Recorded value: 105 psi
